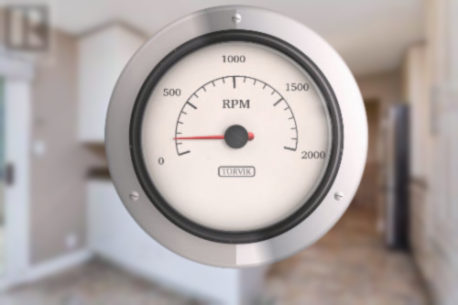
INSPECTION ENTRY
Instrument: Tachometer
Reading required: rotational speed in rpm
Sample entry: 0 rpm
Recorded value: 150 rpm
